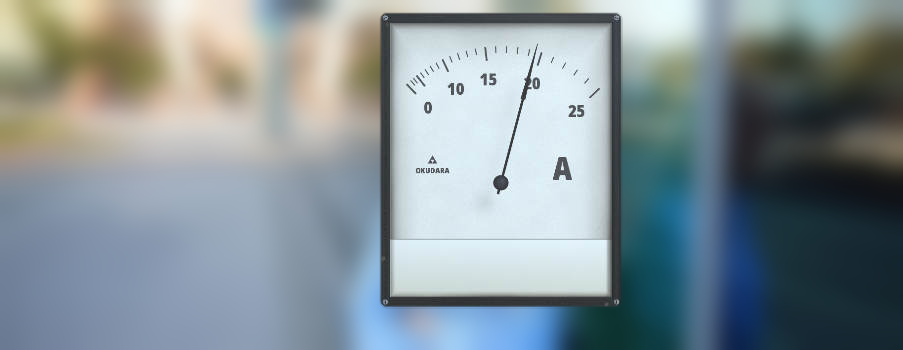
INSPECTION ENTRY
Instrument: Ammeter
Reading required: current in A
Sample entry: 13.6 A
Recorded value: 19.5 A
